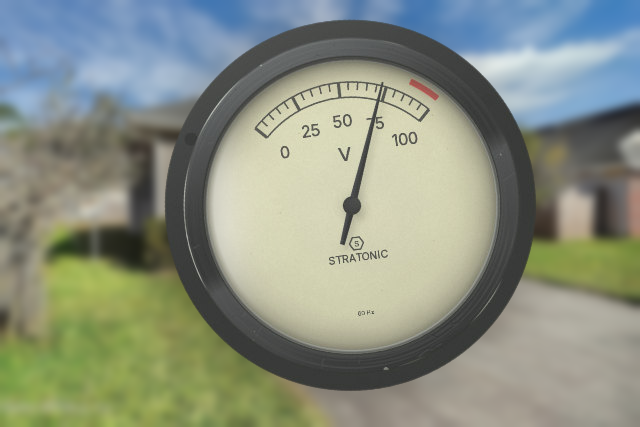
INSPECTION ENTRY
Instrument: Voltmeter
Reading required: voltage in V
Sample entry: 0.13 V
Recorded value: 72.5 V
